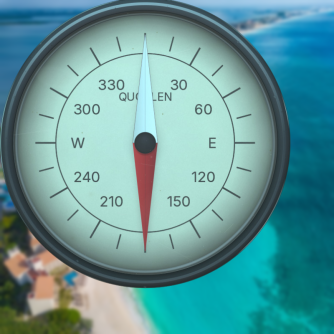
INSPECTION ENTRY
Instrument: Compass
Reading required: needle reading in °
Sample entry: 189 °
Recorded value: 180 °
